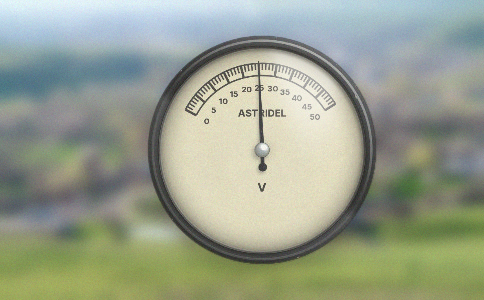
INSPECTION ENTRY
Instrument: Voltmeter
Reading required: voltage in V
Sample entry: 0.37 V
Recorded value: 25 V
